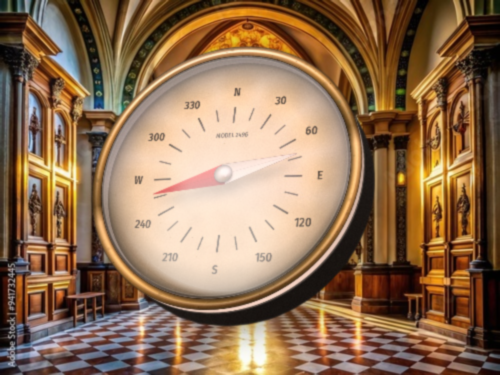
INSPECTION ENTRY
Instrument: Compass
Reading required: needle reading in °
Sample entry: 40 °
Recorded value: 255 °
